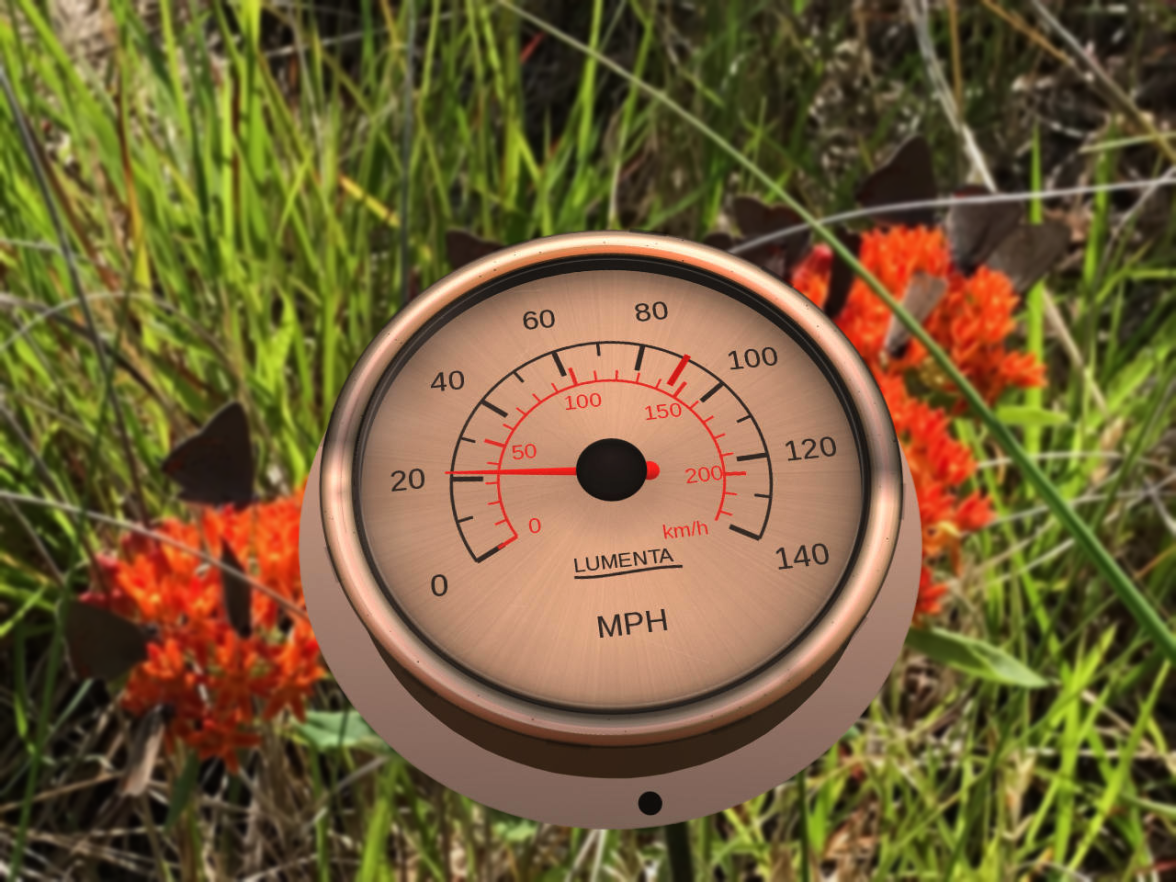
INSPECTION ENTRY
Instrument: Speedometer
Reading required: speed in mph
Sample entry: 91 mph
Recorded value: 20 mph
